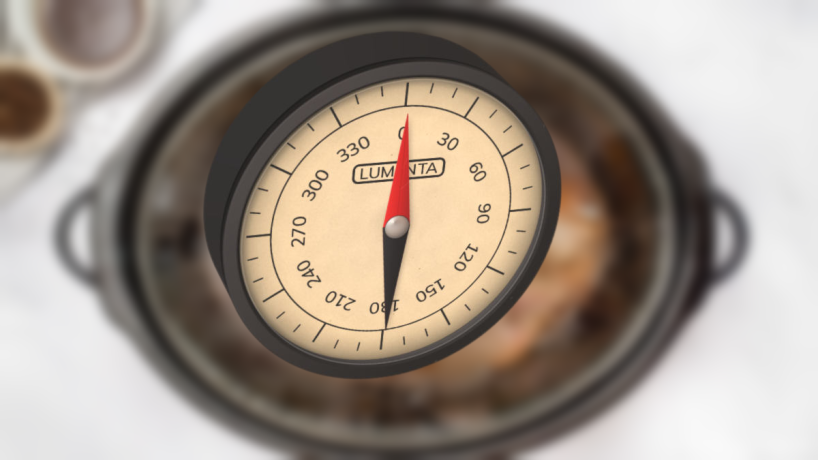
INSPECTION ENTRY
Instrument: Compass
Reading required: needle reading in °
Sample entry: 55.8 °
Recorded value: 0 °
